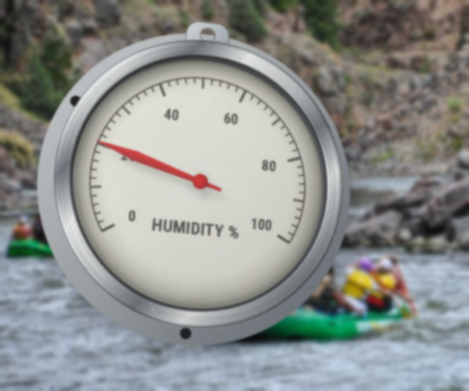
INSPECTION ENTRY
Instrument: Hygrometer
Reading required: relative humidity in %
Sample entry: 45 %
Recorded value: 20 %
